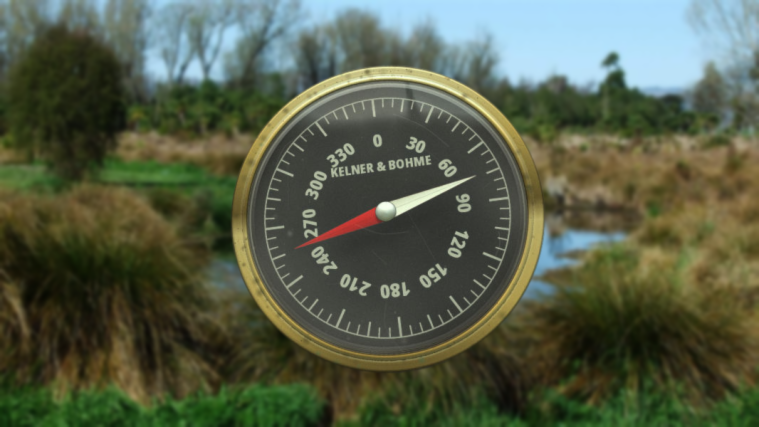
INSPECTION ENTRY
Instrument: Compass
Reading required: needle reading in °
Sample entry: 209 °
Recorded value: 255 °
